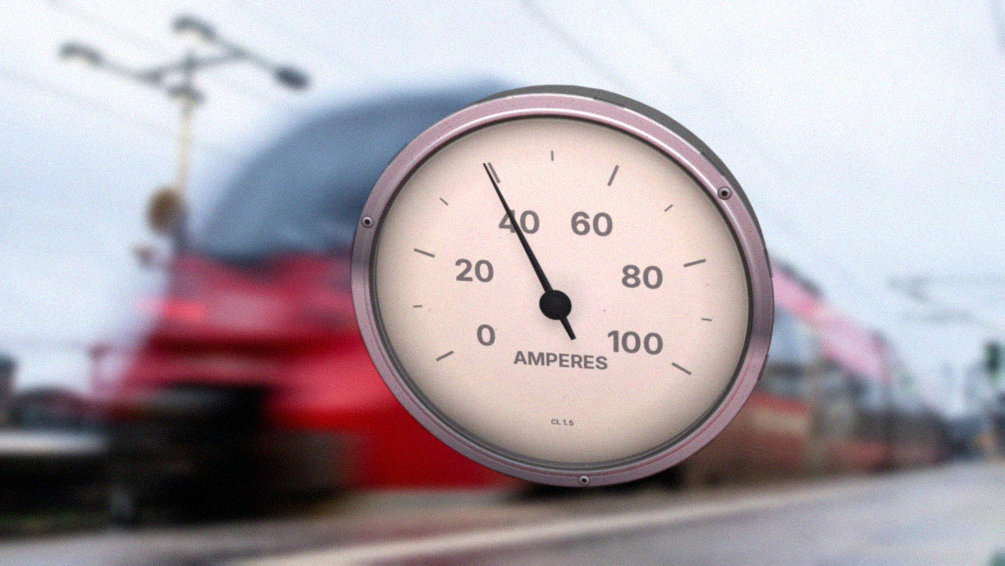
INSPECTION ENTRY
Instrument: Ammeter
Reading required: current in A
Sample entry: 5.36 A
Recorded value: 40 A
